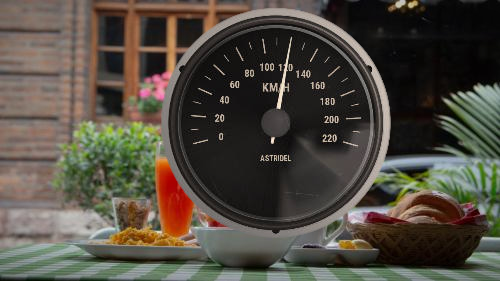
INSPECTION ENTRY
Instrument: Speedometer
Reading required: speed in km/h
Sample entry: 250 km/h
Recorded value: 120 km/h
